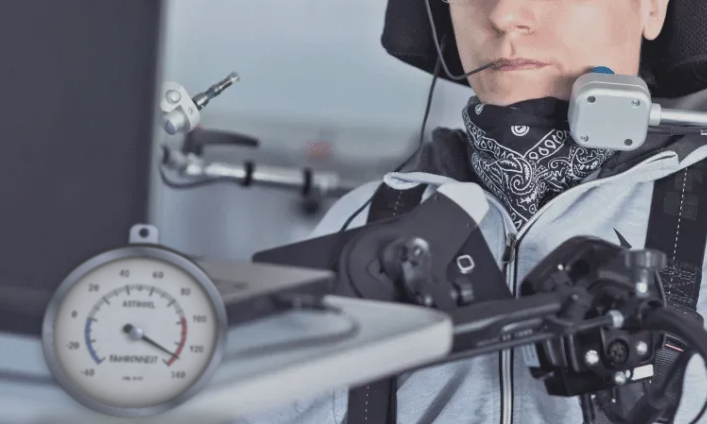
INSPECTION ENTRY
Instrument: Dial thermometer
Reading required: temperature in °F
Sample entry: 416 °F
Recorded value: 130 °F
